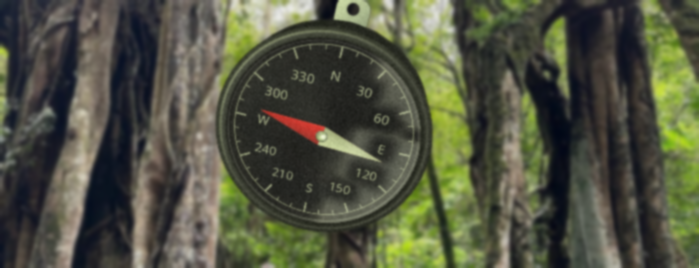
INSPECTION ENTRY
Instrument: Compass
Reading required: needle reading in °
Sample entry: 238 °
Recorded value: 280 °
